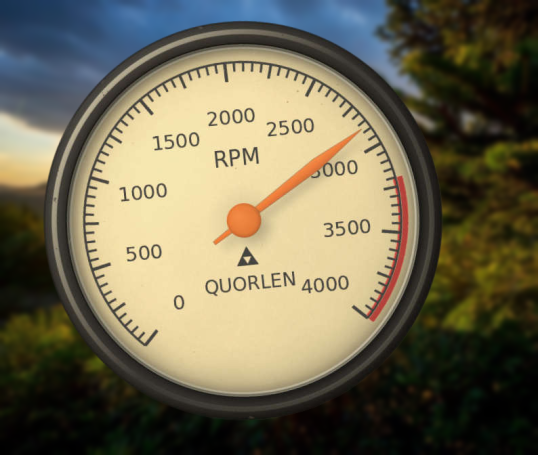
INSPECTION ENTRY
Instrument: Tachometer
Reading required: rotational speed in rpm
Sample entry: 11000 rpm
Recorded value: 2875 rpm
